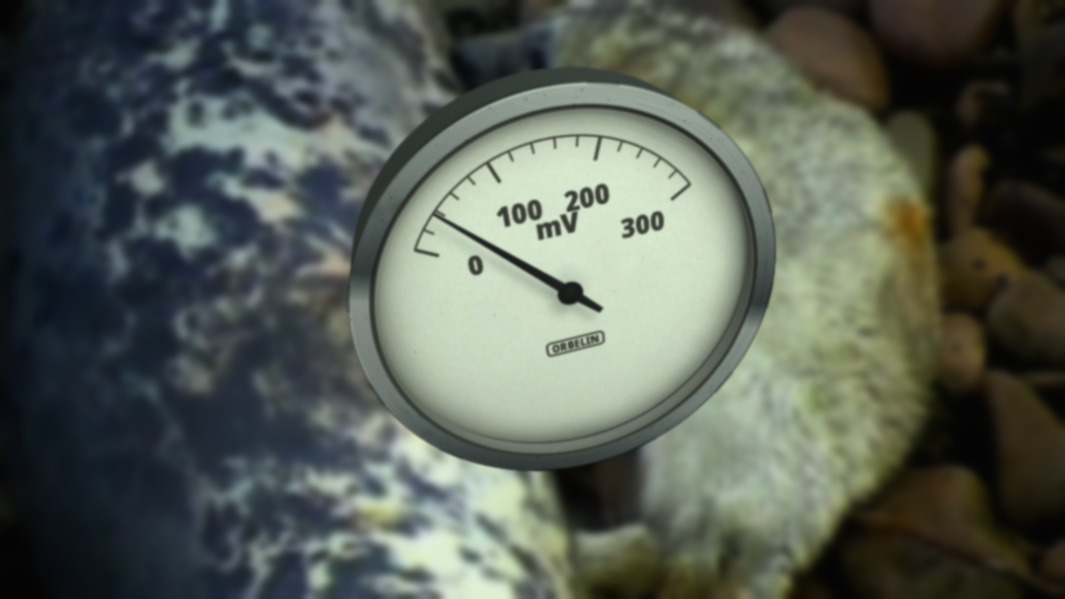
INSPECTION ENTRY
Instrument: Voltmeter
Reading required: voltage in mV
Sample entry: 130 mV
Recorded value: 40 mV
